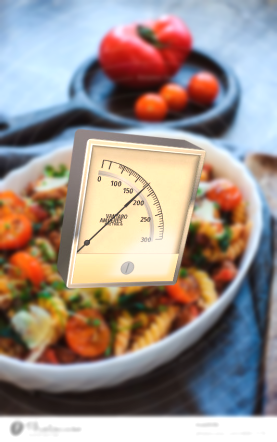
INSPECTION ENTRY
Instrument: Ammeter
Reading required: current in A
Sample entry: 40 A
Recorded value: 175 A
